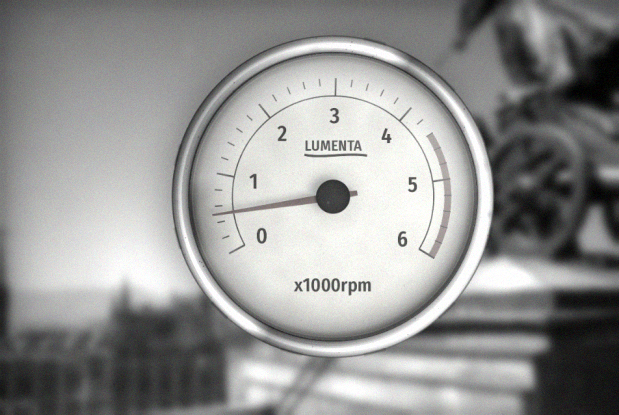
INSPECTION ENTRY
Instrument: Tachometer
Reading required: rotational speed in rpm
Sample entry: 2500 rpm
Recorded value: 500 rpm
